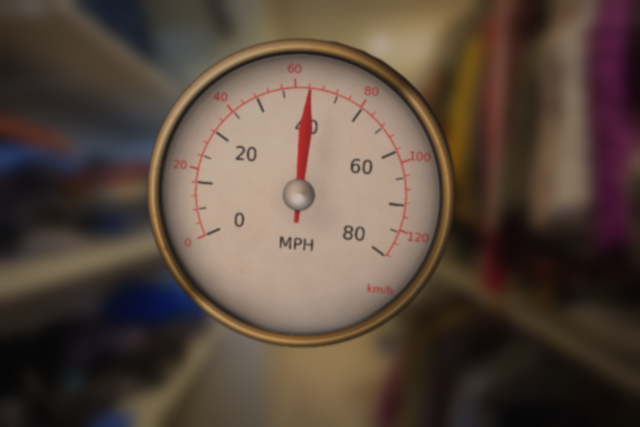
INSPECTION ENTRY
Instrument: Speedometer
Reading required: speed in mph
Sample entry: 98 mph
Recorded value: 40 mph
